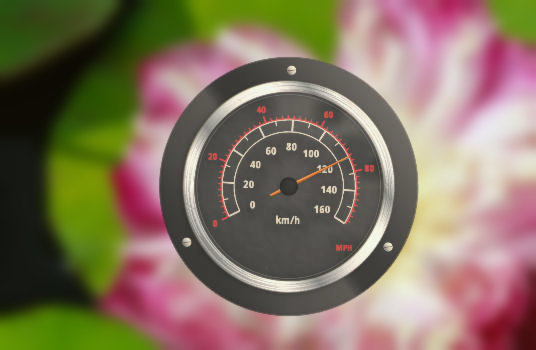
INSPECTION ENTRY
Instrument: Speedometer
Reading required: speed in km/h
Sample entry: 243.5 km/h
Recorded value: 120 km/h
